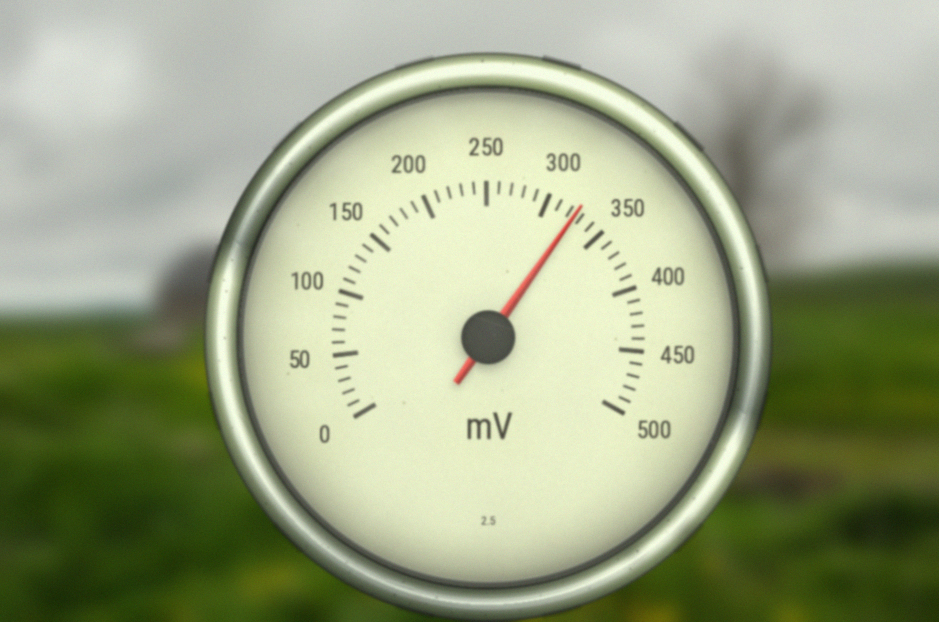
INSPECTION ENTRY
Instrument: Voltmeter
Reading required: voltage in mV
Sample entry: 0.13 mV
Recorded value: 325 mV
